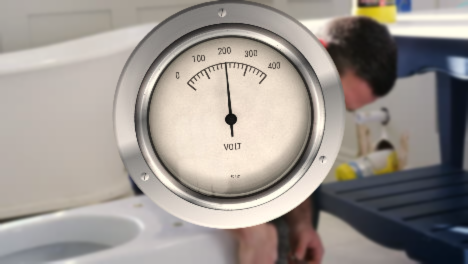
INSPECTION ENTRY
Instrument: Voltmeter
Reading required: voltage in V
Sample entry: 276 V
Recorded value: 200 V
